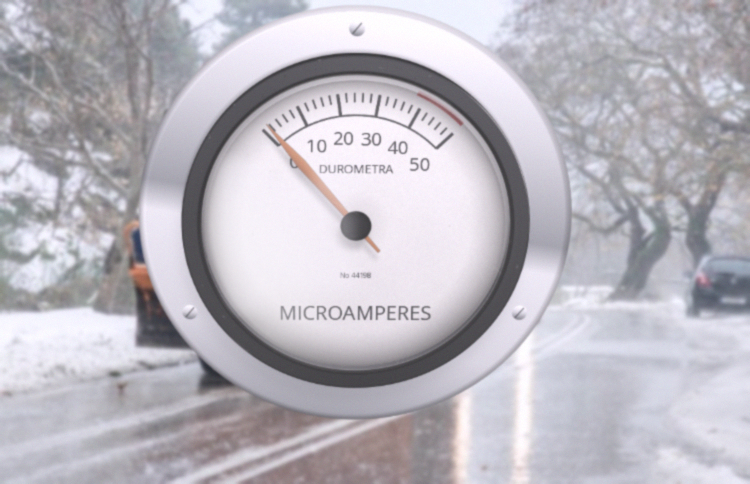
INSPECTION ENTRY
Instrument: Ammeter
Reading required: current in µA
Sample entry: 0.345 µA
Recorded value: 2 µA
